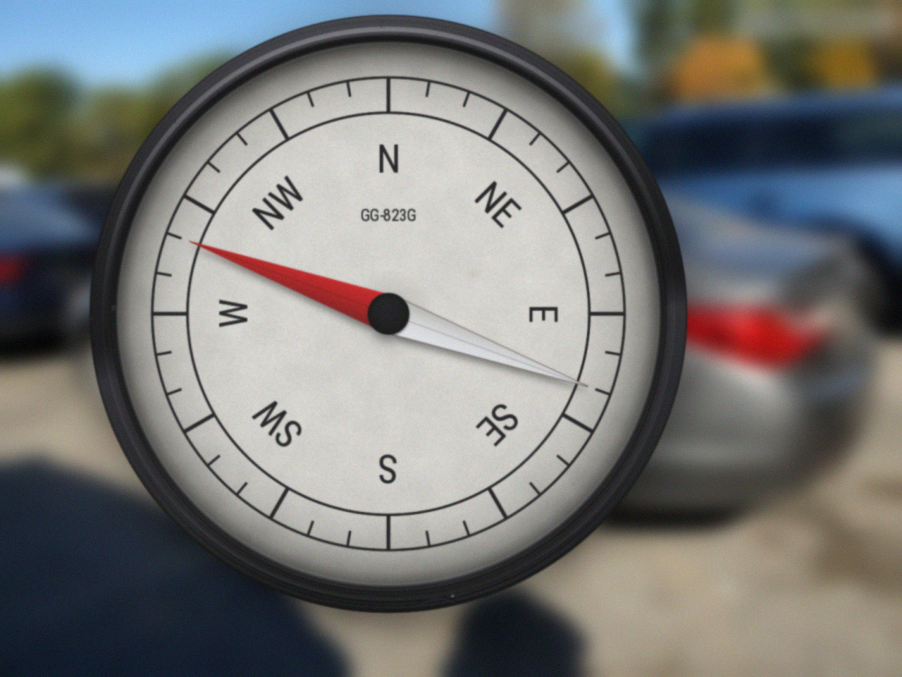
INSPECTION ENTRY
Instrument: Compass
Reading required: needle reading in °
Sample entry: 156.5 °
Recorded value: 290 °
